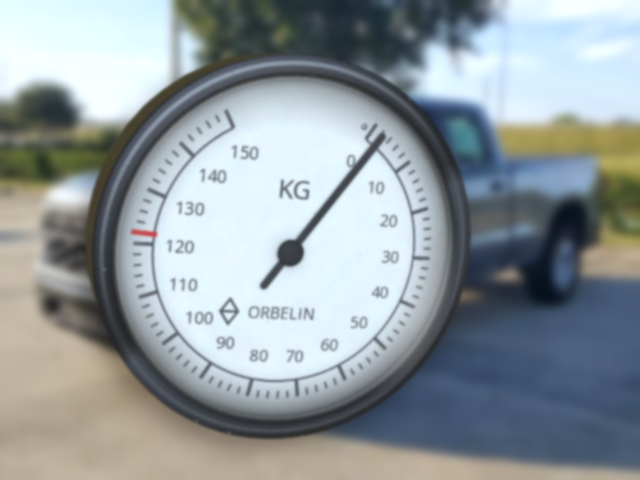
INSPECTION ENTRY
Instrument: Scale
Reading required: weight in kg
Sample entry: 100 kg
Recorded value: 2 kg
